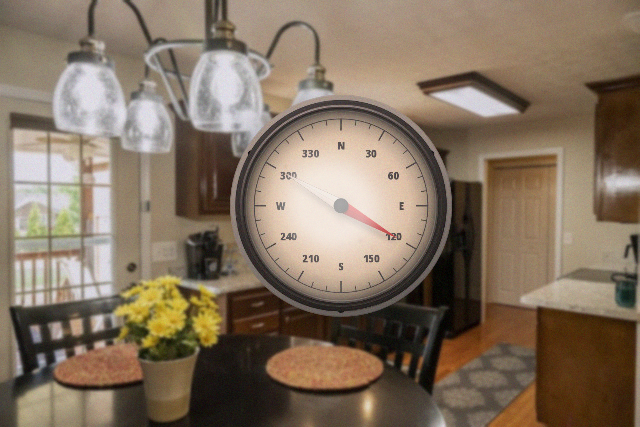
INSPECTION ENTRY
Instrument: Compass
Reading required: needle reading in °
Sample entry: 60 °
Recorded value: 120 °
